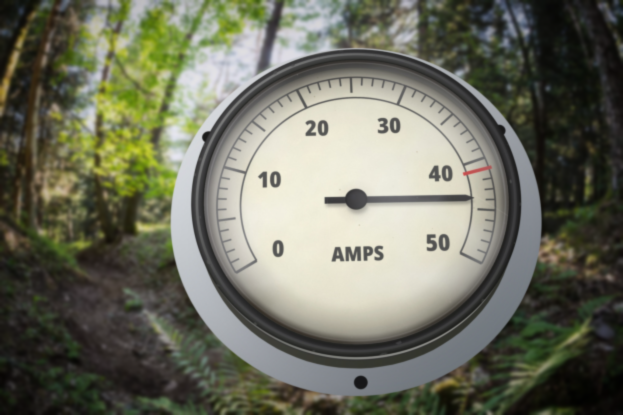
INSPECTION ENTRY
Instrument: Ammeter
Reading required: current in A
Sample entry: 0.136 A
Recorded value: 44 A
